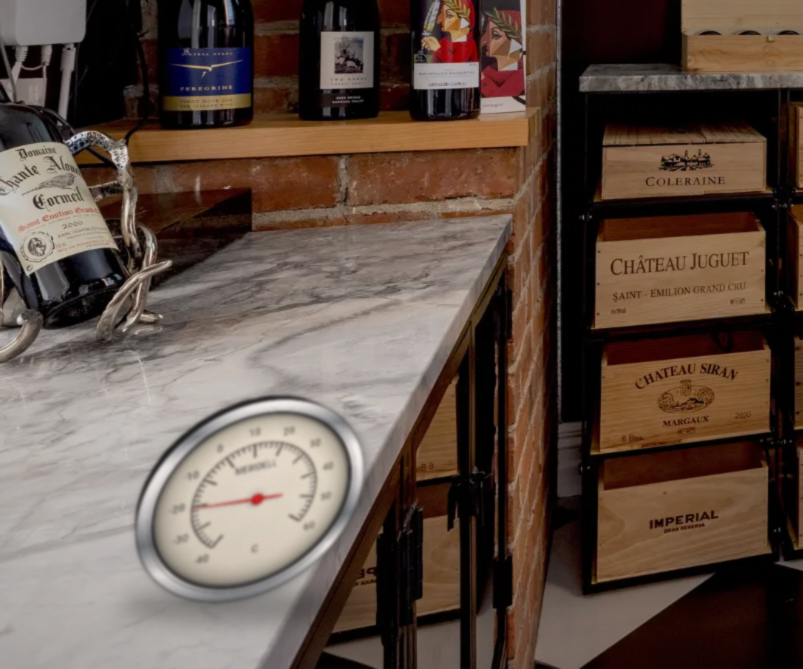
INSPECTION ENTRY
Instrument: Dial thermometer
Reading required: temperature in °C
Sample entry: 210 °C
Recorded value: -20 °C
